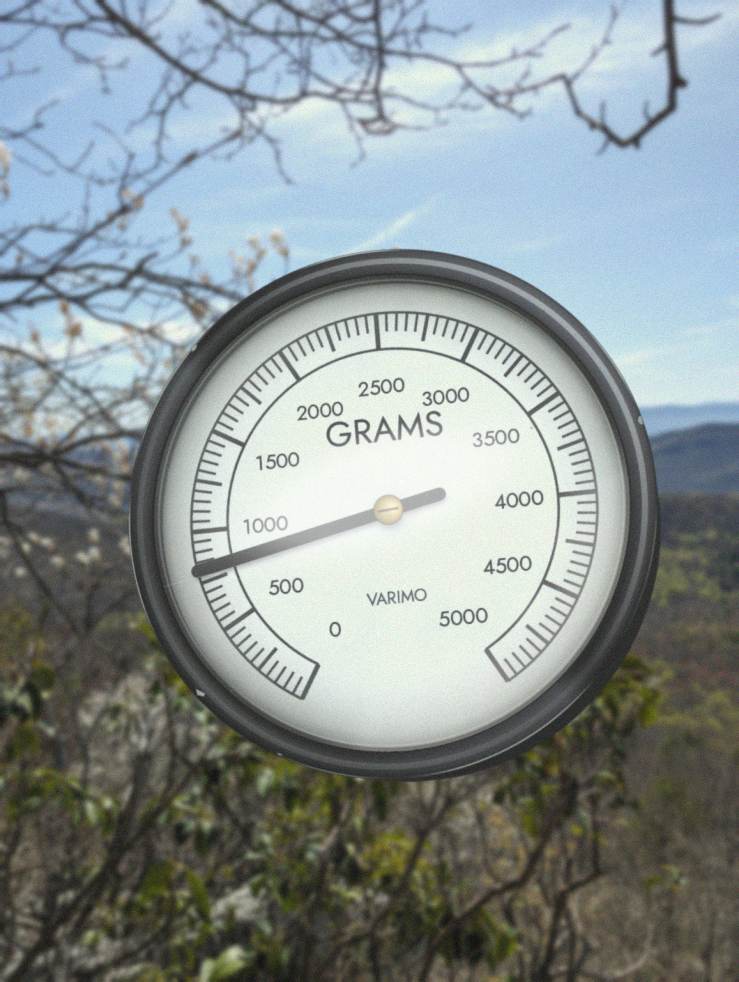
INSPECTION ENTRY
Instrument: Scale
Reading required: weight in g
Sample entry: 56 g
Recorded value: 800 g
